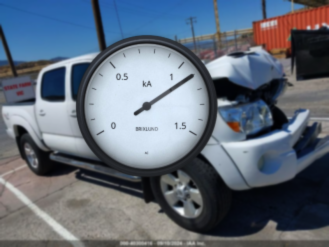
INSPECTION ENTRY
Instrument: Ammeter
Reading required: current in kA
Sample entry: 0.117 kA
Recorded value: 1.1 kA
